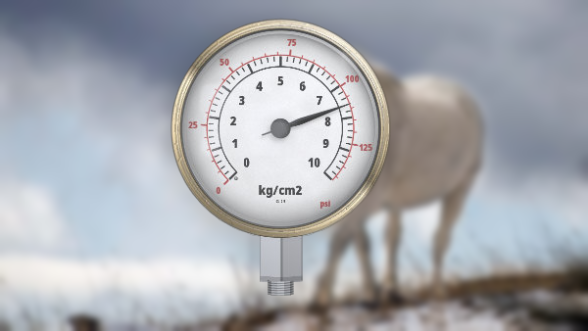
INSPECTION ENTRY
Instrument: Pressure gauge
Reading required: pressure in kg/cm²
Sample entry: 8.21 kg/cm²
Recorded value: 7.6 kg/cm²
